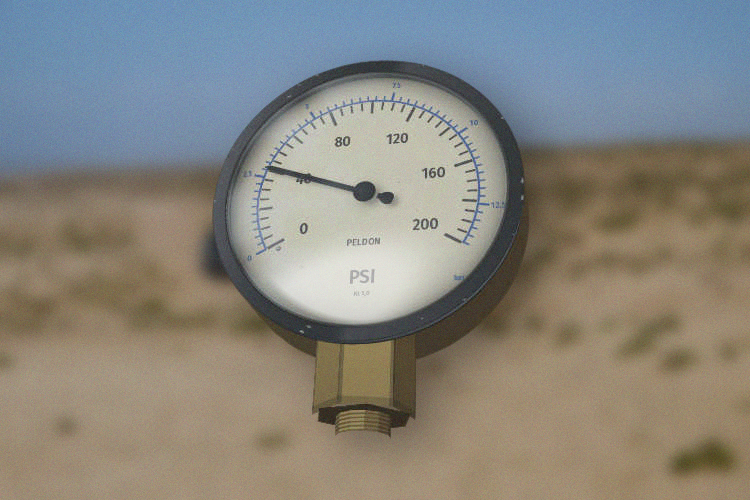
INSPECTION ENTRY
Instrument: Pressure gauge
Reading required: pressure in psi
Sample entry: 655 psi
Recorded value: 40 psi
